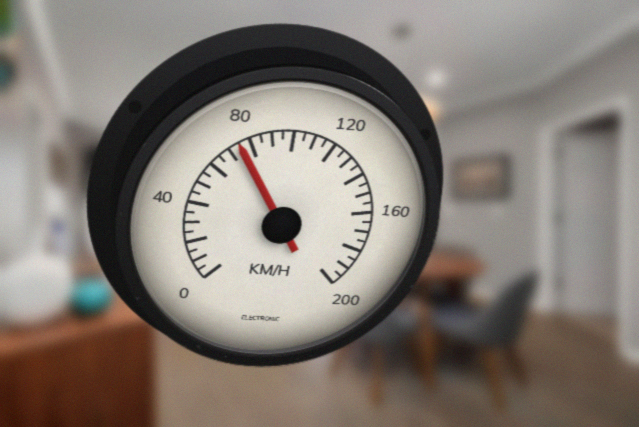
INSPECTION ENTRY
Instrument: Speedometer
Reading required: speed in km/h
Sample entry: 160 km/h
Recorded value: 75 km/h
